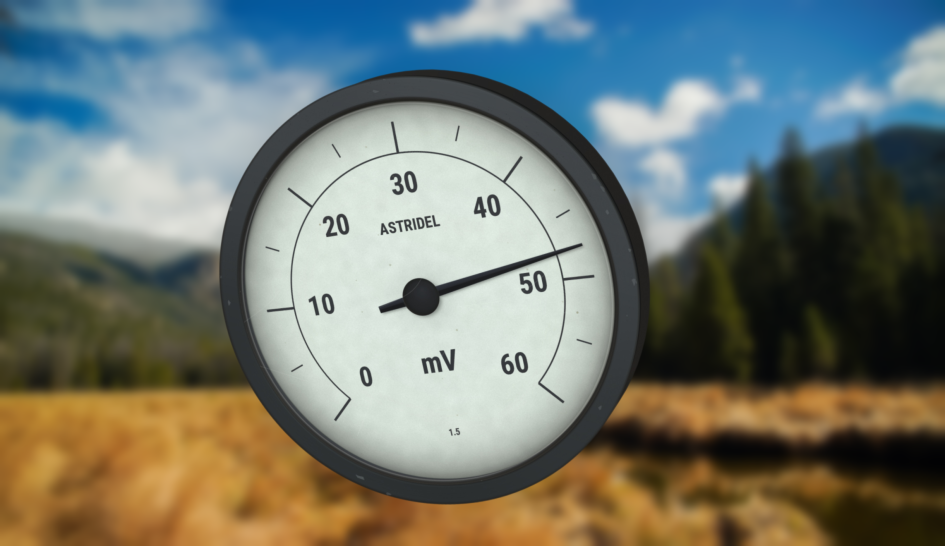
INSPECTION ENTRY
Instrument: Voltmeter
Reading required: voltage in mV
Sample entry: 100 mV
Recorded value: 47.5 mV
